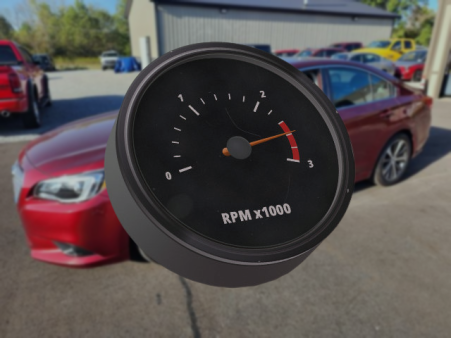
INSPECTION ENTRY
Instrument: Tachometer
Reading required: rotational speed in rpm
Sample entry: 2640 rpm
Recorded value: 2600 rpm
